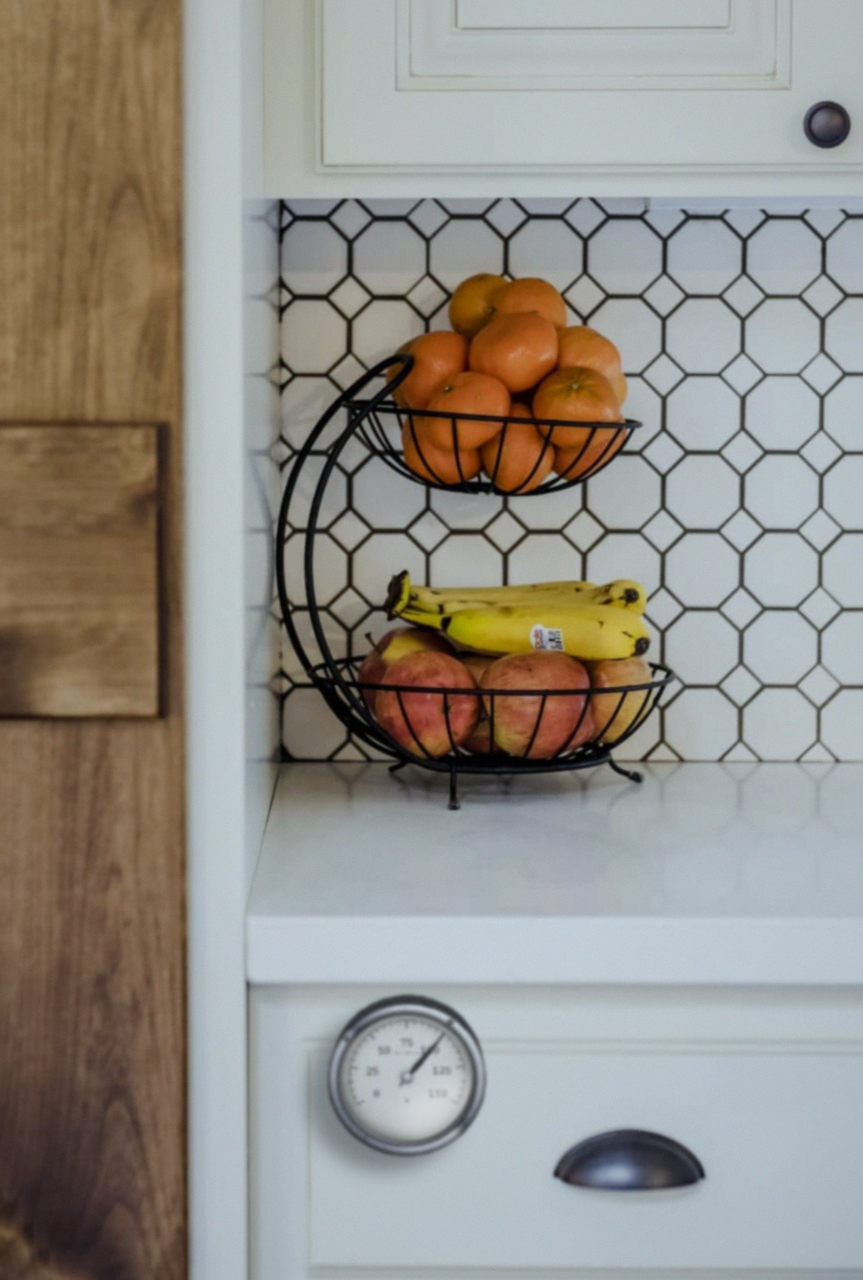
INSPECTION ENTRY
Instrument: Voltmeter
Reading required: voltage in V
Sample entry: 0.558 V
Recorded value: 100 V
